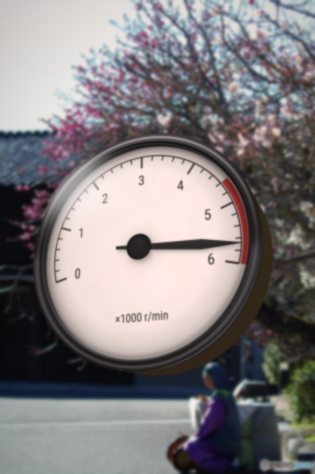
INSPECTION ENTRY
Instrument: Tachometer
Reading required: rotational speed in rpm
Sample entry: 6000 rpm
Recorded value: 5700 rpm
